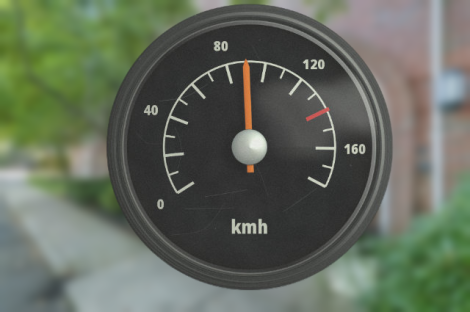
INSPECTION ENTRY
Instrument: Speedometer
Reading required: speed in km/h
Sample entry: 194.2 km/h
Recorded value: 90 km/h
